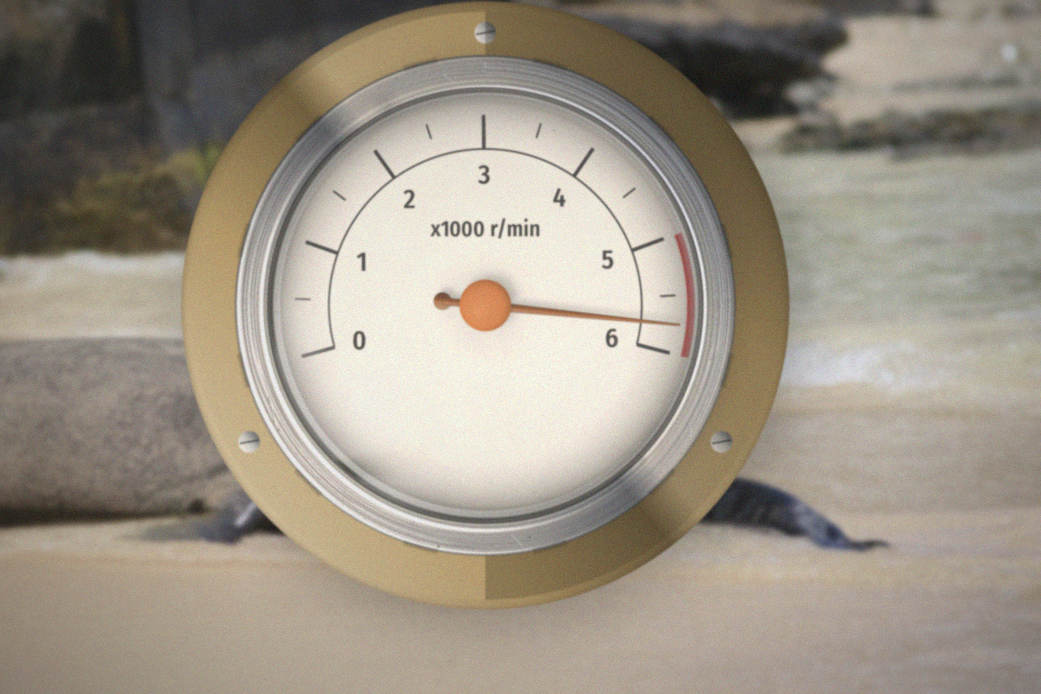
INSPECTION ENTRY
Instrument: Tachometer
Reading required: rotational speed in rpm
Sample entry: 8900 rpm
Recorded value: 5750 rpm
